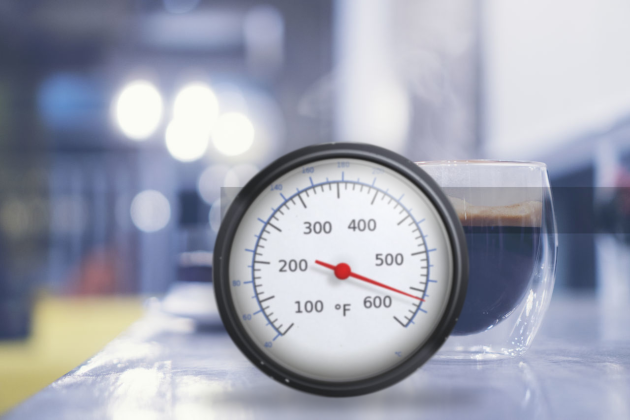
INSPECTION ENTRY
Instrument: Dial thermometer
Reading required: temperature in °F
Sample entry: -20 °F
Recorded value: 560 °F
